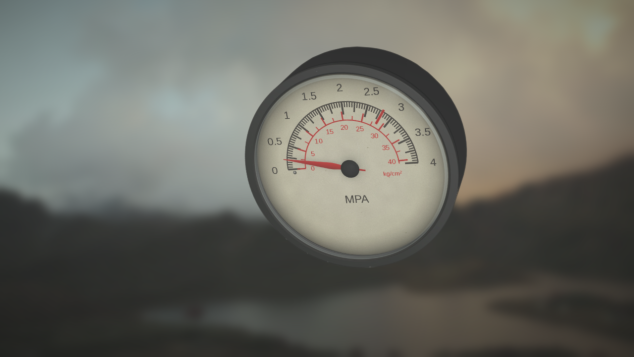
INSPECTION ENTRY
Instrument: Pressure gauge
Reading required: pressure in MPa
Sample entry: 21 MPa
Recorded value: 0.25 MPa
